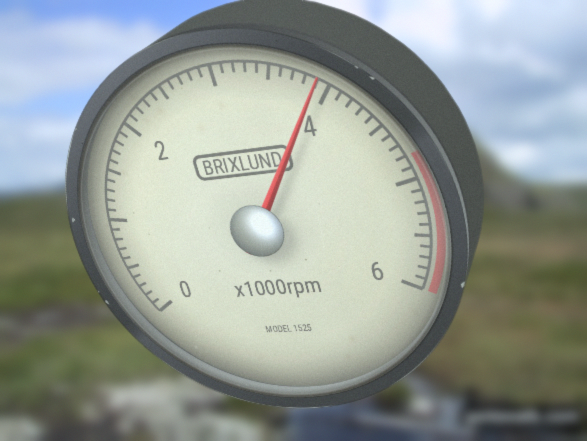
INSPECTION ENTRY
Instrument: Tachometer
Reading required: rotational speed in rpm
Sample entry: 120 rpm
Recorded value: 3900 rpm
